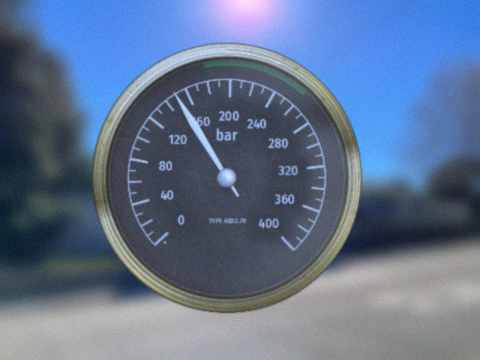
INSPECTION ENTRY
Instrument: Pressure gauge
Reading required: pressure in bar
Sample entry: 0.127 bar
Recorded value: 150 bar
